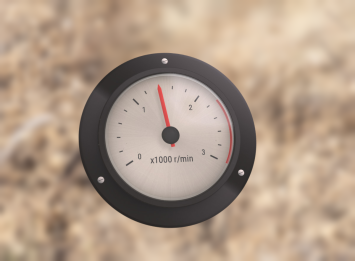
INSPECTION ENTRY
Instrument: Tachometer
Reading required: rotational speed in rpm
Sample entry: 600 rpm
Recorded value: 1400 rpm
